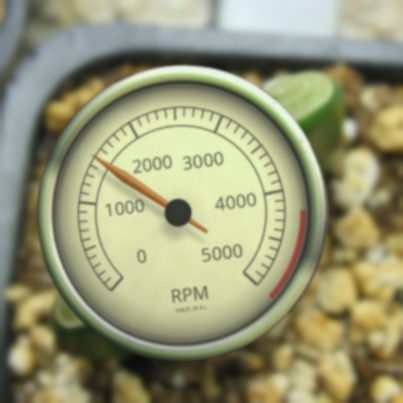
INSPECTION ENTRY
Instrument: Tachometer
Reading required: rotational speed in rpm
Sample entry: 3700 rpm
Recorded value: 1500 rpm
